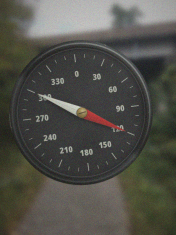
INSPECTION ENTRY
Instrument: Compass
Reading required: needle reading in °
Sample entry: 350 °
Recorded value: 120 °
